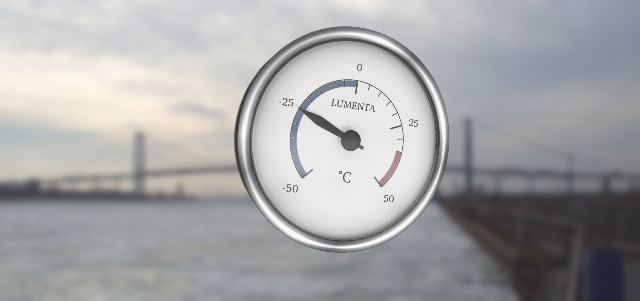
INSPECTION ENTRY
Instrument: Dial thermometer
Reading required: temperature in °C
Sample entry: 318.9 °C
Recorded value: -25 °C
